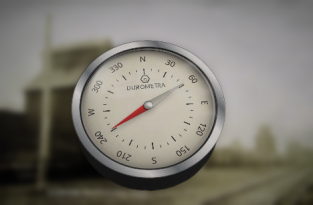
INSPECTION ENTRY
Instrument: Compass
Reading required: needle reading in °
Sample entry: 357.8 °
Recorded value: 240 °
